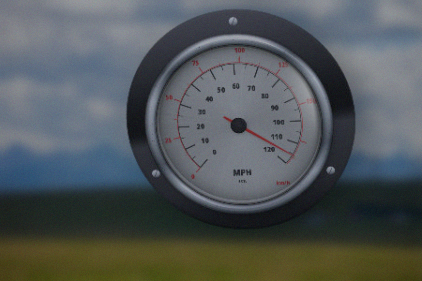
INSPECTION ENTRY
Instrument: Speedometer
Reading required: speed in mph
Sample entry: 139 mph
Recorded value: 115 mph
